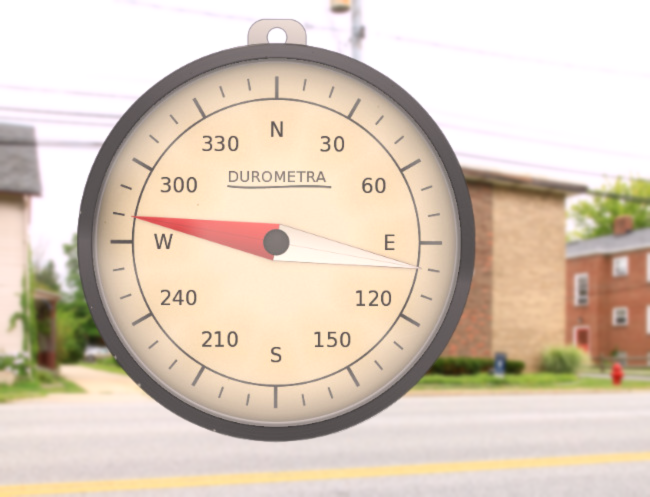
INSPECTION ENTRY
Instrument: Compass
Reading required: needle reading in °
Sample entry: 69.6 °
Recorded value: 280 °
